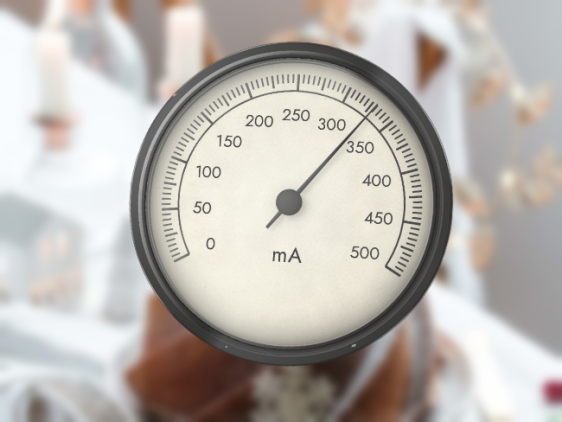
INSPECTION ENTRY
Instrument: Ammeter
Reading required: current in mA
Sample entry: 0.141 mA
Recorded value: 330 mA
